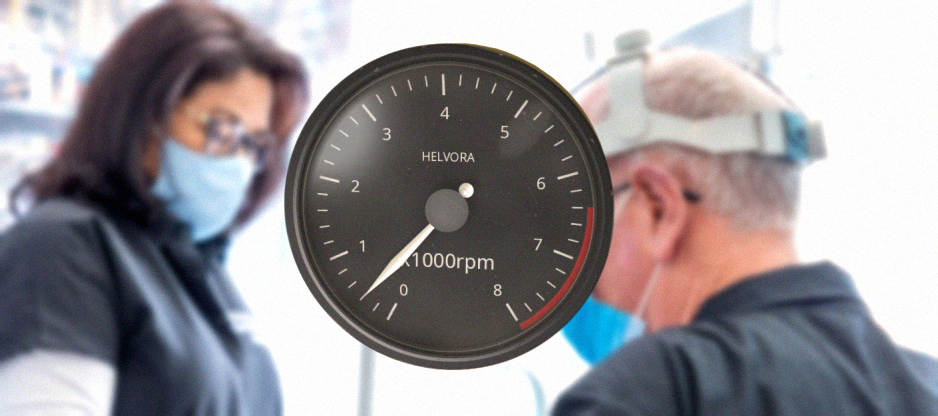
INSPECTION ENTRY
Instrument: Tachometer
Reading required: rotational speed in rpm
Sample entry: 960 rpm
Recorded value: 400 rpm
